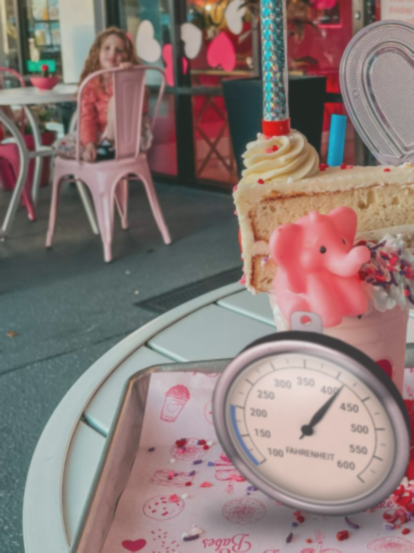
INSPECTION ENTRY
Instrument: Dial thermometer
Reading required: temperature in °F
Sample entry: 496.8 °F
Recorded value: 412.5 °F
